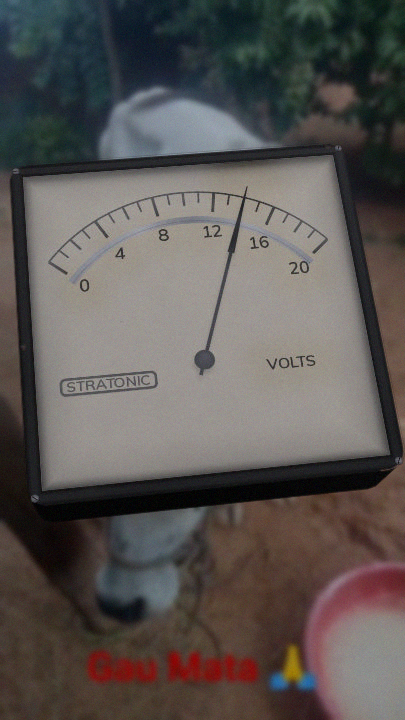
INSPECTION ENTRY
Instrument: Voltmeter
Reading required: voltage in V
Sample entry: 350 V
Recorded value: 14 V
